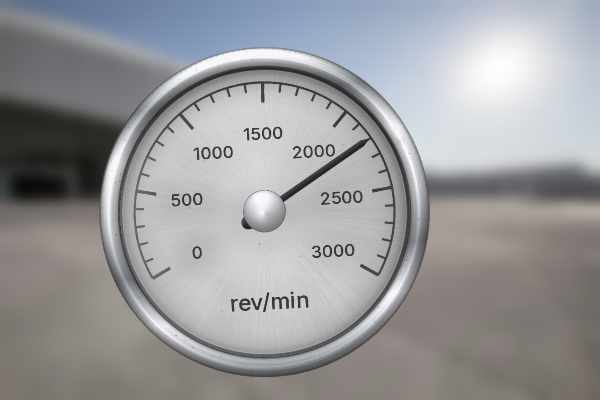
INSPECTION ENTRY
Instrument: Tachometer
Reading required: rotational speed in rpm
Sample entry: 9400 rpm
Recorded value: 2200 rpm
